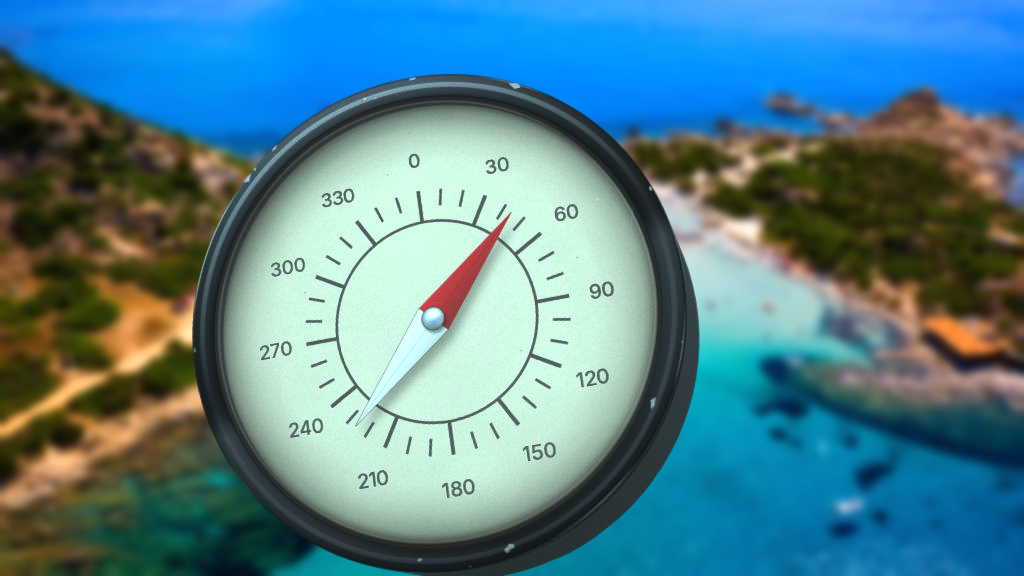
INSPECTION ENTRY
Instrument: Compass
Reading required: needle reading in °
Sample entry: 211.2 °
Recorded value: 45 °
